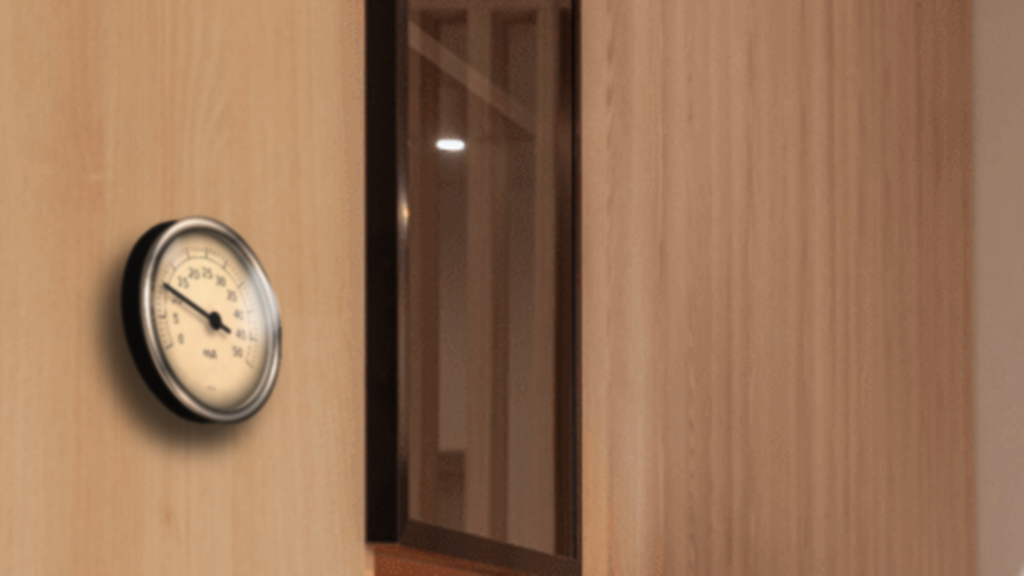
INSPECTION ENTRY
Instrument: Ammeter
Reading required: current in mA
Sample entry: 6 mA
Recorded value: 10 mA
